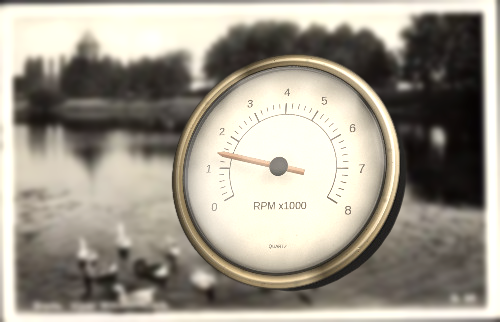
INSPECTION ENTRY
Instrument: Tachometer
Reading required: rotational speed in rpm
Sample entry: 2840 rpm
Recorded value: 1400 rpm
